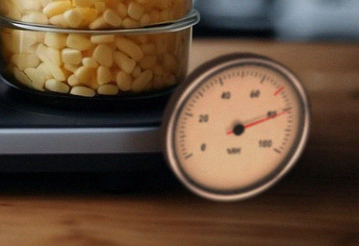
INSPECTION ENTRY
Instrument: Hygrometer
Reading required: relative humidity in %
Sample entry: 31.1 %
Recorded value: 80 %
